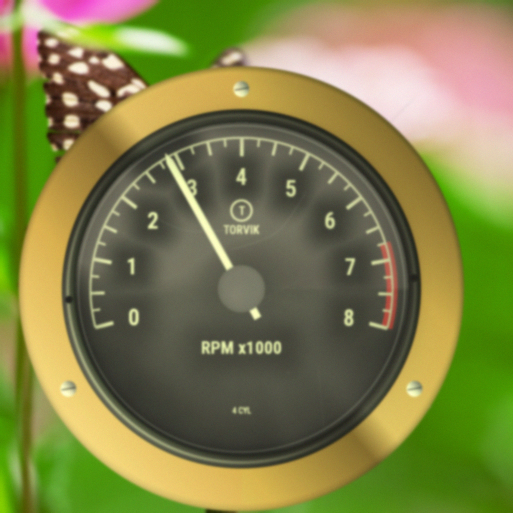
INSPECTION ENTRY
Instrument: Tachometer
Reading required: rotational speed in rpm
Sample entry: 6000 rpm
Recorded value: 2875 rpm
